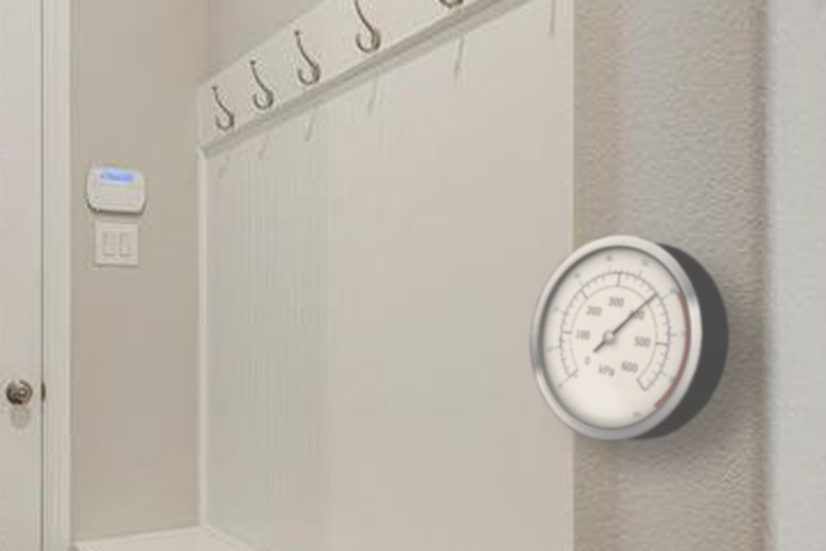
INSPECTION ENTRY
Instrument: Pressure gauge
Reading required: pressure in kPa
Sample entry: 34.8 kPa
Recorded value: 400 kPa
